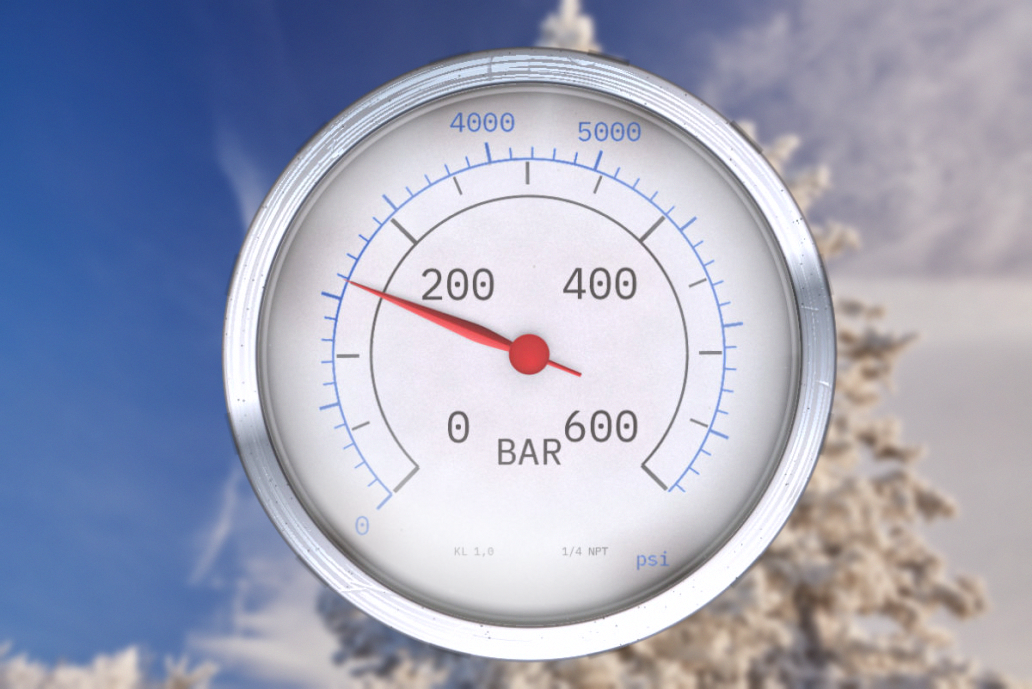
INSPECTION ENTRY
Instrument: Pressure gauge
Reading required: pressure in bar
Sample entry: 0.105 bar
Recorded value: 150 bar
